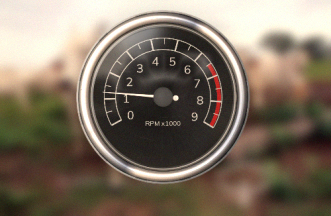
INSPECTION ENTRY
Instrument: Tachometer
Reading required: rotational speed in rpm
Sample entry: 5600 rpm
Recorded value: 1250 rpm
